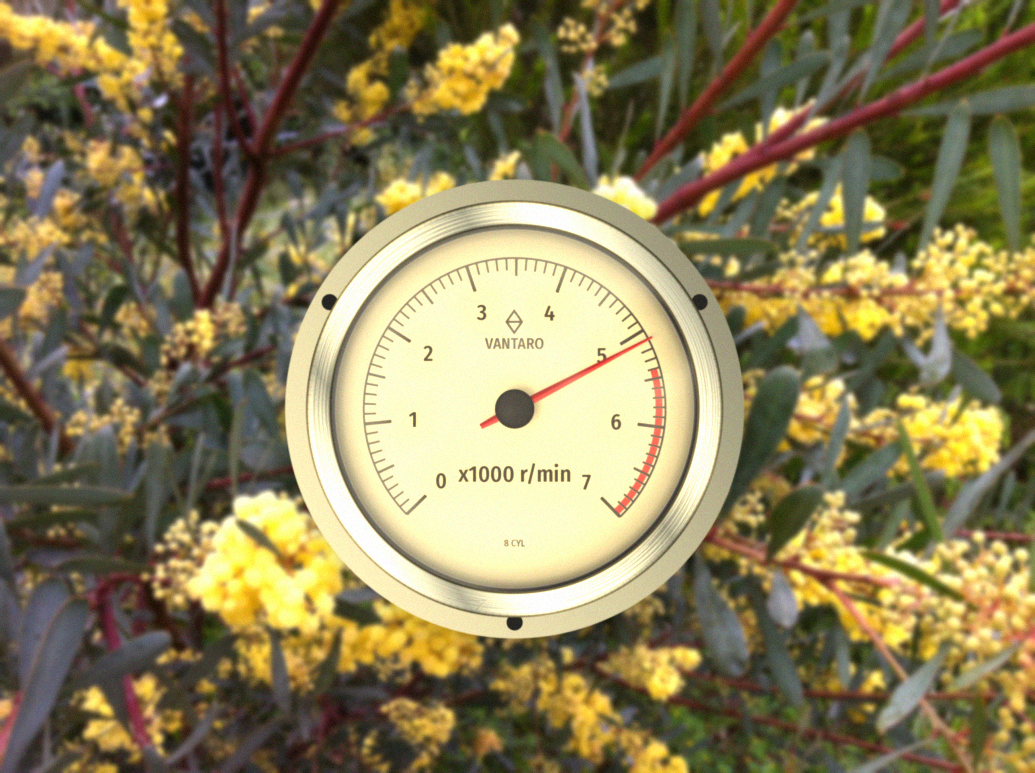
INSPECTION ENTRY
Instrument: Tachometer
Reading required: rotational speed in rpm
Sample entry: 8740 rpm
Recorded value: 5100 rpm
